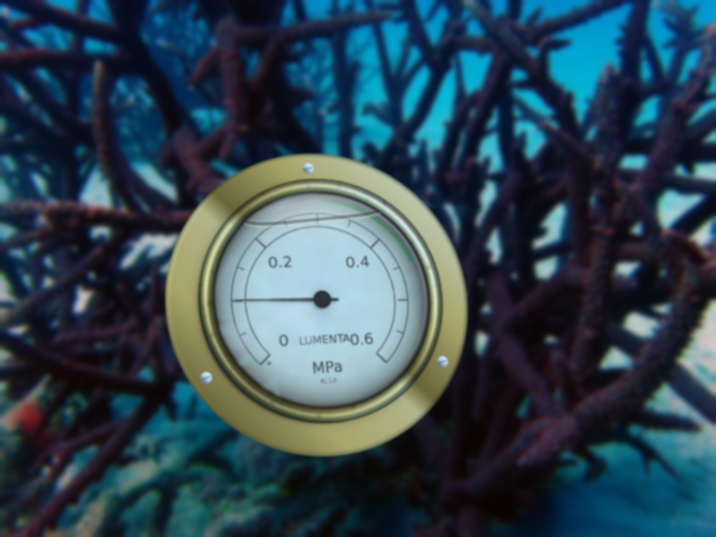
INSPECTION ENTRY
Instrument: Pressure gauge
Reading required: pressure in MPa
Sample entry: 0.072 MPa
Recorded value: 0.1 MPa
